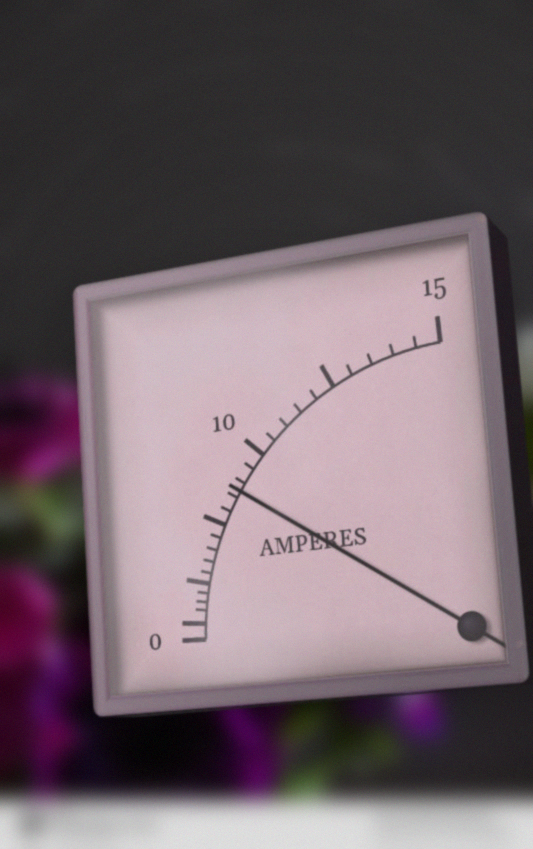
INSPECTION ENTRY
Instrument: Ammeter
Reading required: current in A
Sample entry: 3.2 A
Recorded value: 8.75 A
